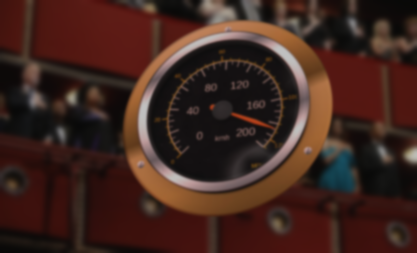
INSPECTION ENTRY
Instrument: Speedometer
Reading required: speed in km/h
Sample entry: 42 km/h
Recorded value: 185 km/h
